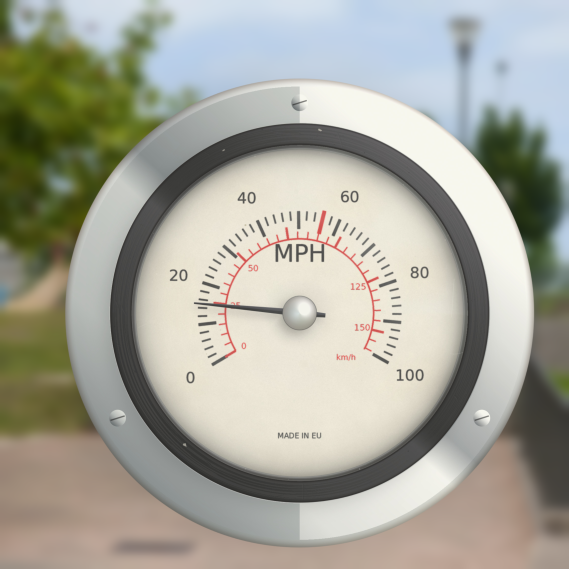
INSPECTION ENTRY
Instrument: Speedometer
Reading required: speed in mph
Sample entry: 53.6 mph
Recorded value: 15 mph
